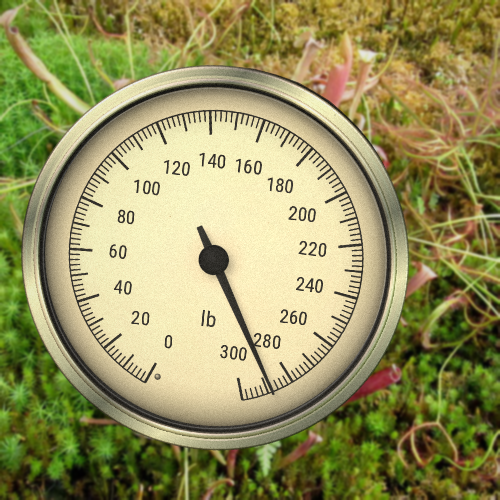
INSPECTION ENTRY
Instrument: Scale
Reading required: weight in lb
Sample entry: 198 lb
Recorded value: 288 lb
